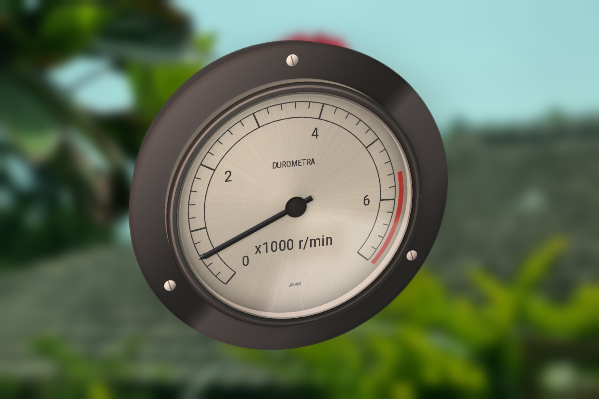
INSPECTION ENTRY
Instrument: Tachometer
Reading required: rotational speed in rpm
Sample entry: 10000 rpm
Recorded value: 600 rpm
